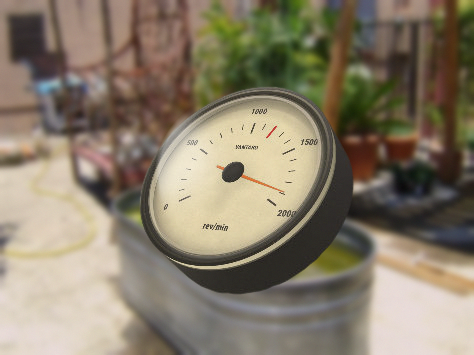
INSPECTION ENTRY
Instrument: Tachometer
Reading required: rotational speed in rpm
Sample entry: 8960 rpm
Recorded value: 1900 rpm
